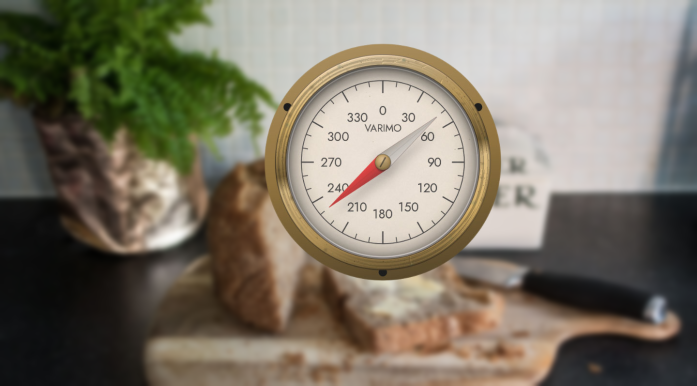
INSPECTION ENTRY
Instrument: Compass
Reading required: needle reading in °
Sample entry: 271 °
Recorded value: 230 °
